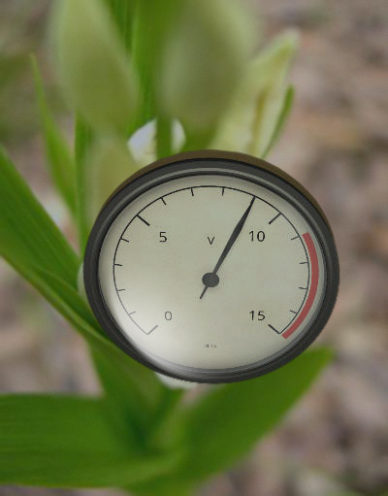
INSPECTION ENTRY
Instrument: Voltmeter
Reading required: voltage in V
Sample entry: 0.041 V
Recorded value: 9 V
